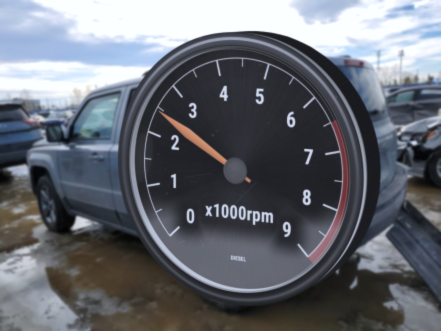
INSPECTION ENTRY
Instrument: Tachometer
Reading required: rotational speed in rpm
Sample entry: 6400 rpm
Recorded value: 2500 rpm
